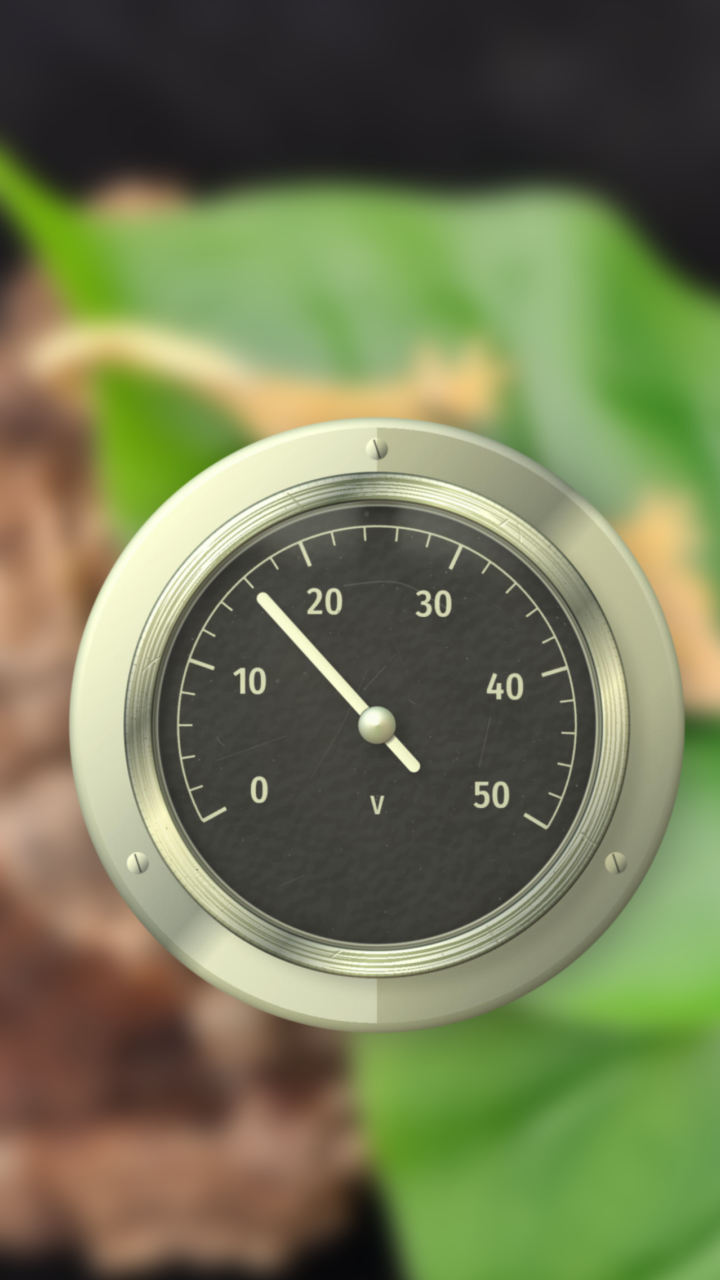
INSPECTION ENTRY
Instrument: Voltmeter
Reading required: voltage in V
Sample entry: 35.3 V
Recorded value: 16 V
